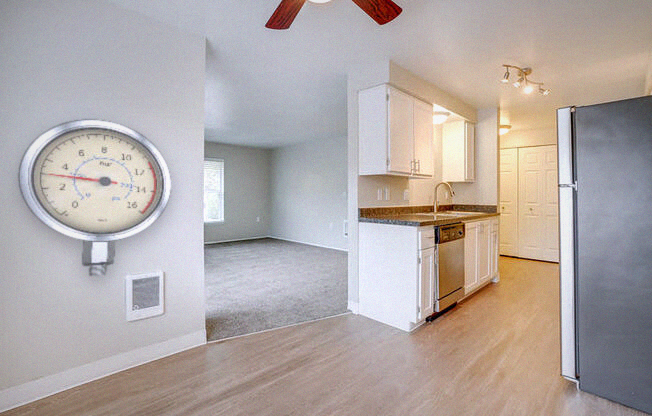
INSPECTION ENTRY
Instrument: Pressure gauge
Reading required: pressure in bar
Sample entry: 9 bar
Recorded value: 3 bar
